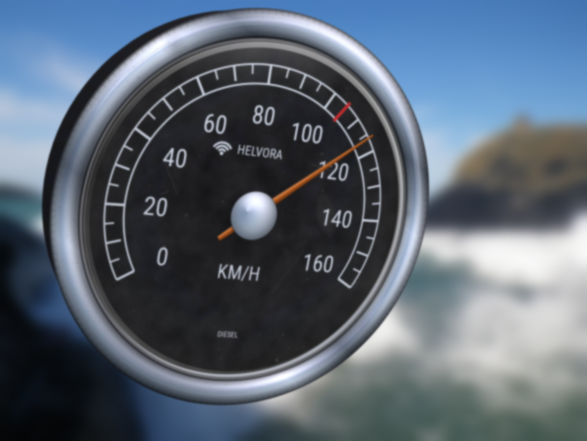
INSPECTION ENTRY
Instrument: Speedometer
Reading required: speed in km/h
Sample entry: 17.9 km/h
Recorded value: 115 km/h
